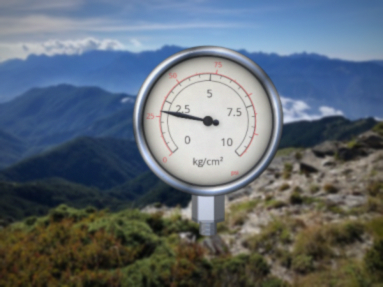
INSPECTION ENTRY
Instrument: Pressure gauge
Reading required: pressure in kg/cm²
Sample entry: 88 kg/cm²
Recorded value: 2 kg/cm²
